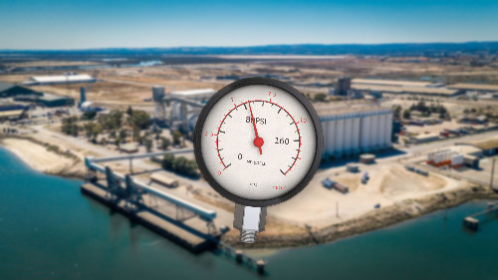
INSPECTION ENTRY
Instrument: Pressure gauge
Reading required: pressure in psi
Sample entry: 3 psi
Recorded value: 85 psi
